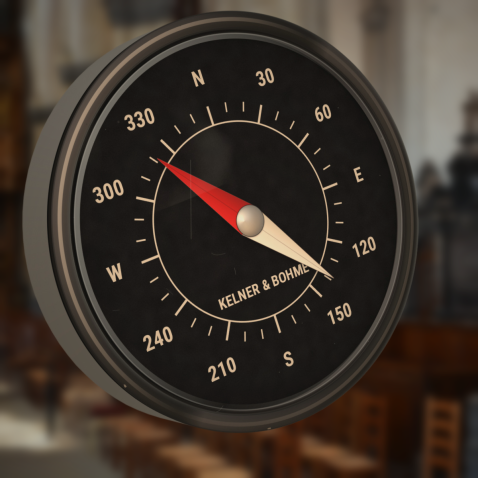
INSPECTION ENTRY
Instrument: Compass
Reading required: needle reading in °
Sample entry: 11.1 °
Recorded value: 320 °
